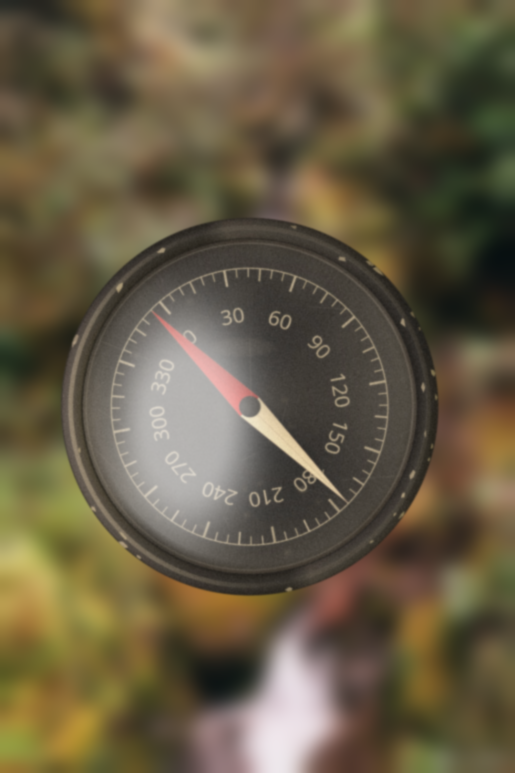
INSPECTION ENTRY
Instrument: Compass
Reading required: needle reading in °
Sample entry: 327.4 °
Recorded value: 355 °
